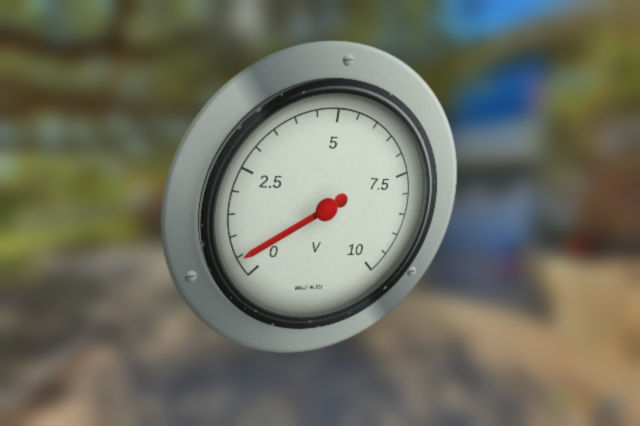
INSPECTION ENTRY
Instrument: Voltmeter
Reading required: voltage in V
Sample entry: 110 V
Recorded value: 0.5 V
